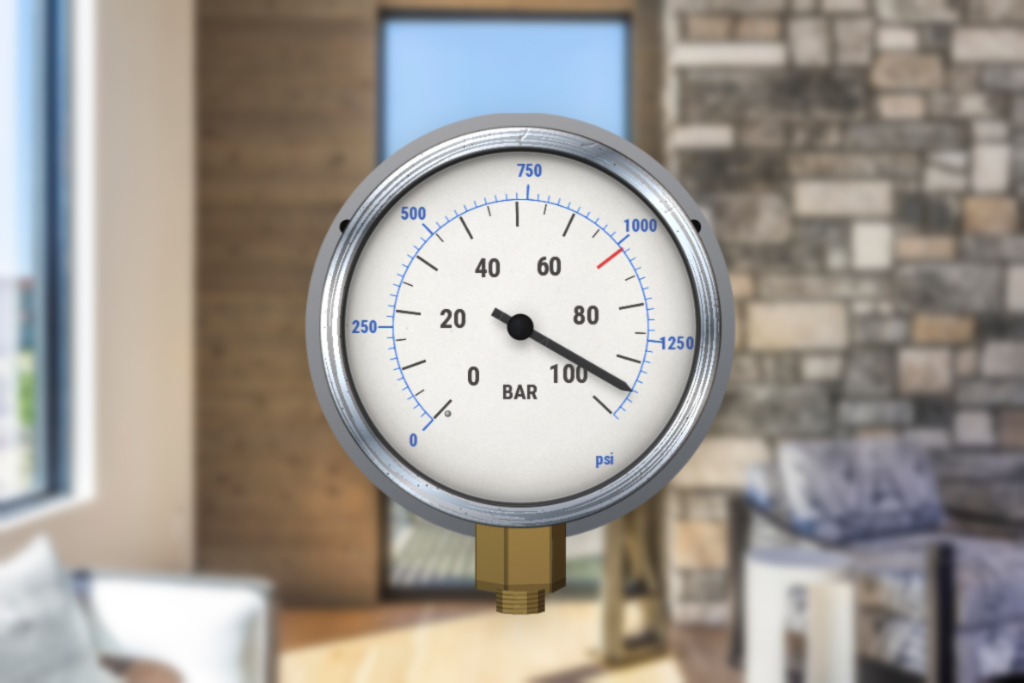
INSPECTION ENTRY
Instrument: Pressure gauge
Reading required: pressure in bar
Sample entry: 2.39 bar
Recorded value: 95 bar
